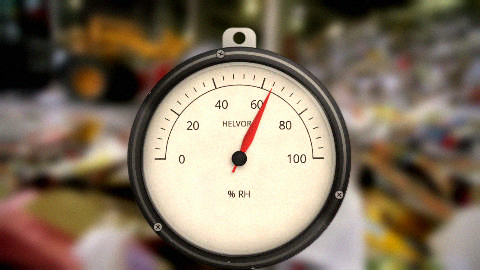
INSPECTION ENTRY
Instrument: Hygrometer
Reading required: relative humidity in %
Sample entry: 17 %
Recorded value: 64 %
